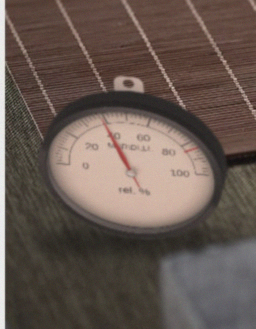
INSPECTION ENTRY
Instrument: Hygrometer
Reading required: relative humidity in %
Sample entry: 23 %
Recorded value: 40 %
